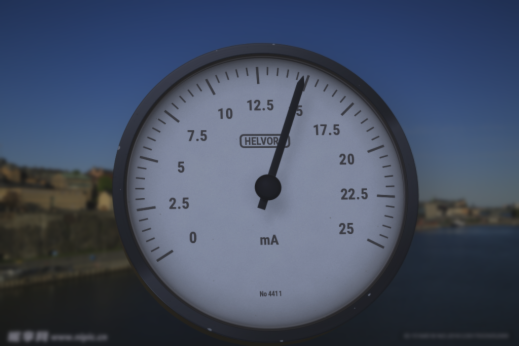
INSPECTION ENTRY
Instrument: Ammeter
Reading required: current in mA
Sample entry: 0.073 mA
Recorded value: 14.75 mA
